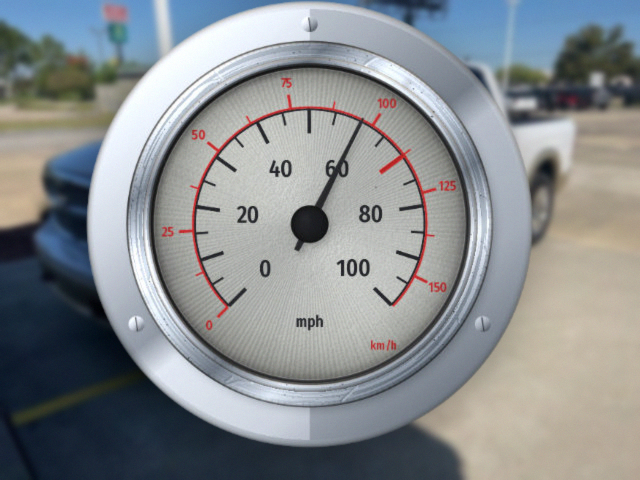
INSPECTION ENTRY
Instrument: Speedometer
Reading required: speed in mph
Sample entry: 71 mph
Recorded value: 60 mph
